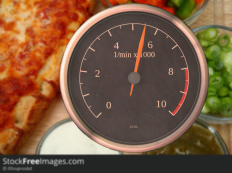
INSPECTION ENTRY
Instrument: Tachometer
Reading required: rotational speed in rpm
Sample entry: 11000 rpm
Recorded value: 5500 rpm
